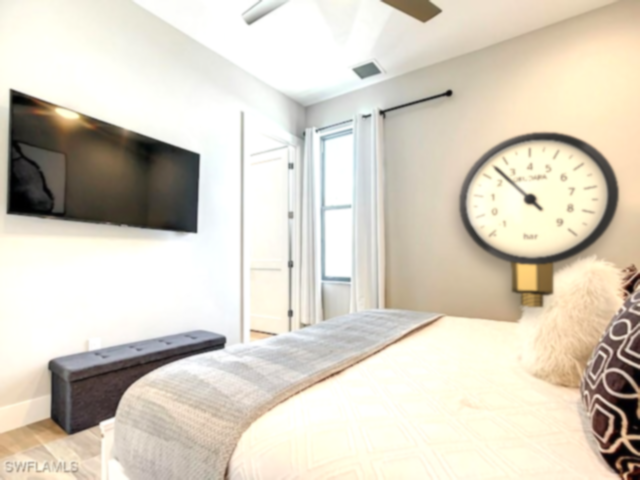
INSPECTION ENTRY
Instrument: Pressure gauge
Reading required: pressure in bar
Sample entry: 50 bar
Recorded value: 2.5 bar
